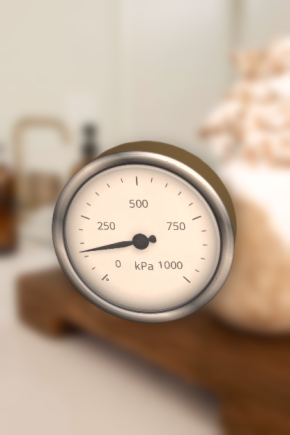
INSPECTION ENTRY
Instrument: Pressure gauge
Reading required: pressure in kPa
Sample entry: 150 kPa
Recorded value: 125 kPa
